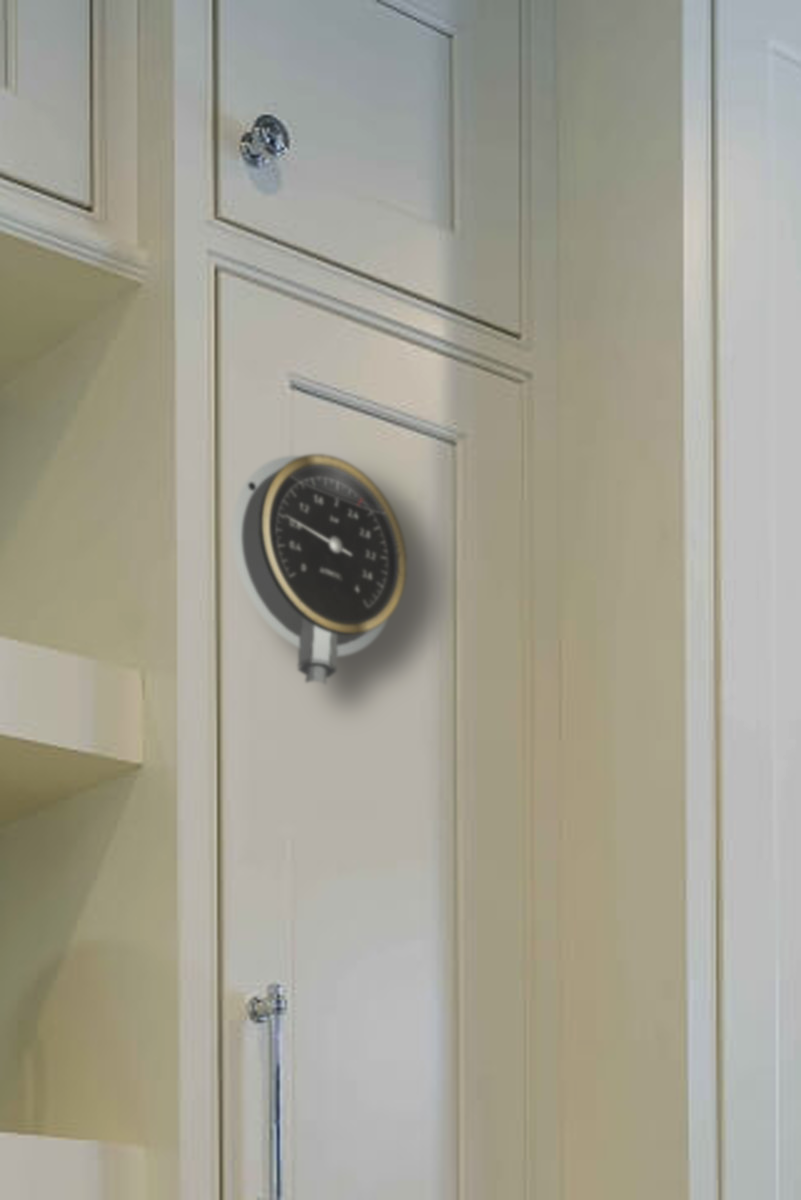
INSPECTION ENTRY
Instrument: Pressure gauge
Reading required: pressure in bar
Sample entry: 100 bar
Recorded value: 0.8 bar
